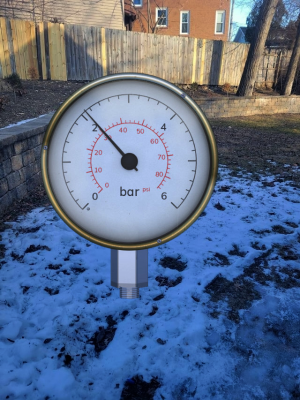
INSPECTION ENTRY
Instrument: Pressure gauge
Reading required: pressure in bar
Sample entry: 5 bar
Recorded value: 2.1 bar
